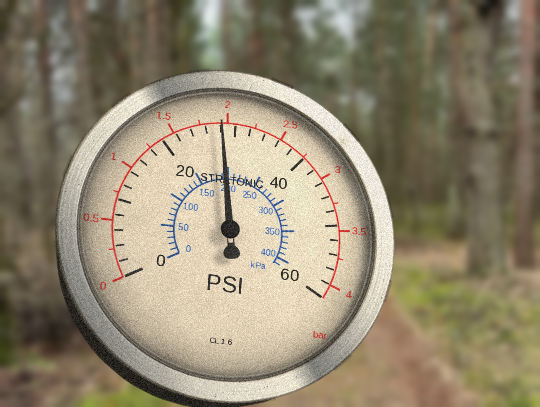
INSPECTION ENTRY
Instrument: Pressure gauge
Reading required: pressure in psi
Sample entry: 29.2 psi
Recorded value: 28 psi
